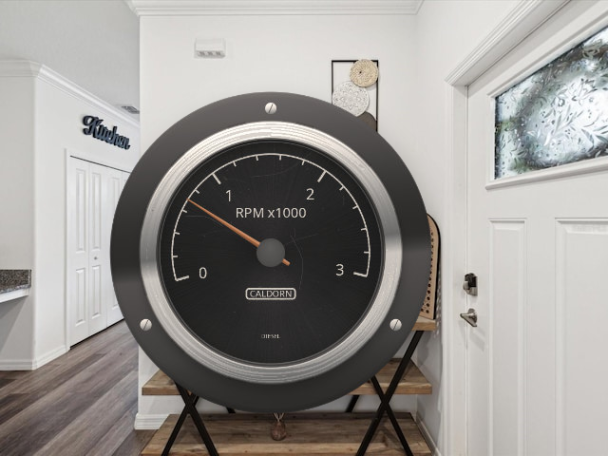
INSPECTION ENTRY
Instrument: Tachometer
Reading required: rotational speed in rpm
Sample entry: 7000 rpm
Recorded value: 700 rpm
